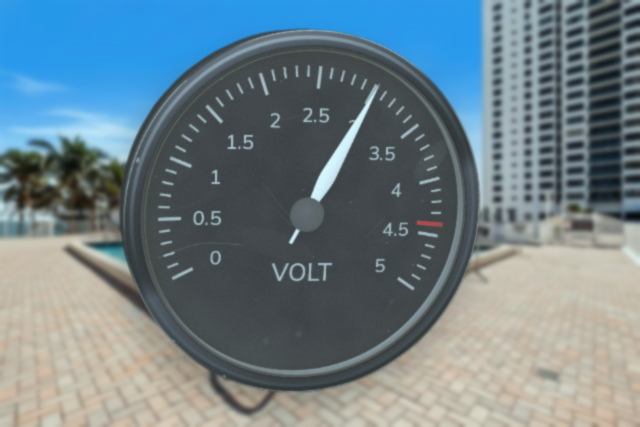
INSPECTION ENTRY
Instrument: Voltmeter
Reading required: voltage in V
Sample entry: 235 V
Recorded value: 3 V
